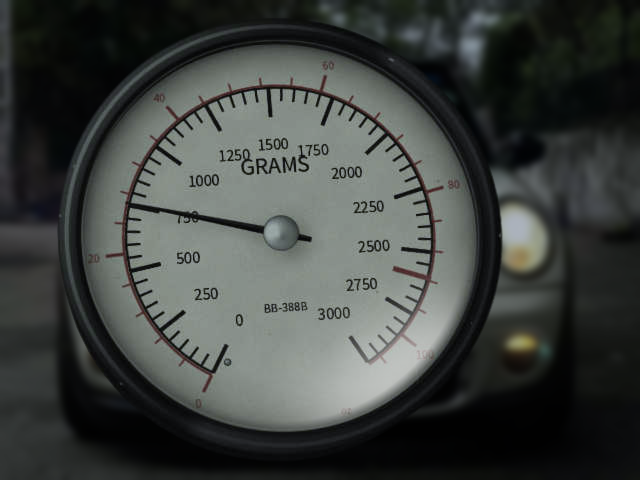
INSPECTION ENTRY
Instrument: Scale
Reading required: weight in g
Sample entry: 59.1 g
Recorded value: 750 g
